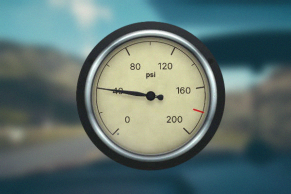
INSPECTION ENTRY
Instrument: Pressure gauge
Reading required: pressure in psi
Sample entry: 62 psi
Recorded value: 40 psi
